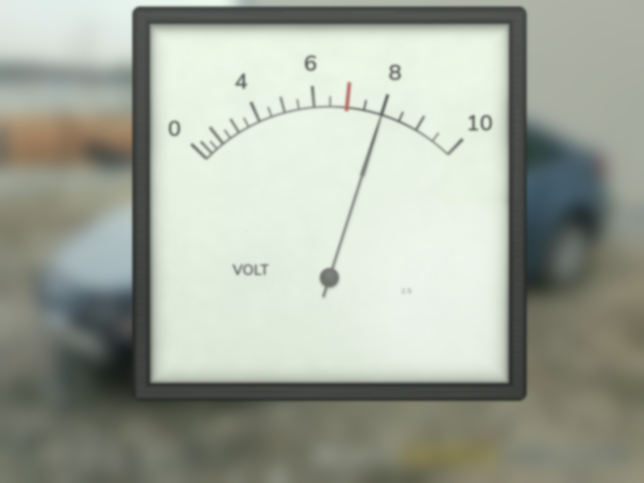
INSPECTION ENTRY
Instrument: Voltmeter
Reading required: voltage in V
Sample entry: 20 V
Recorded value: 8 V
